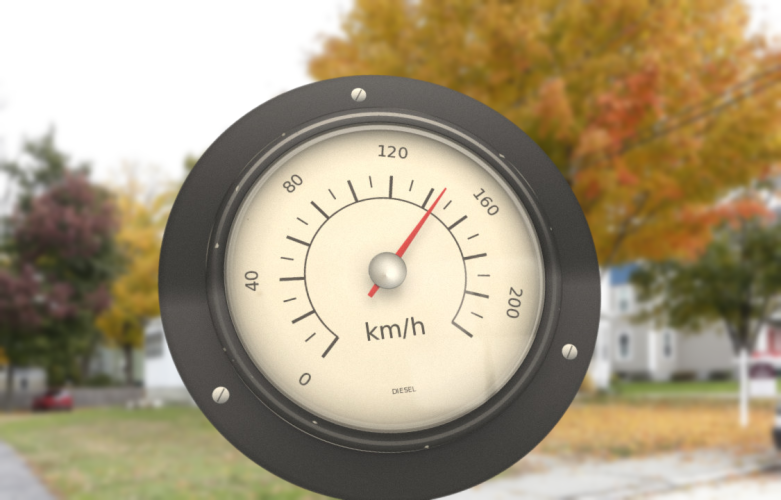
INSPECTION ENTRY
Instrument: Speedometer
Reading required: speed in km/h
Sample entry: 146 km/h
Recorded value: 145 km/h
